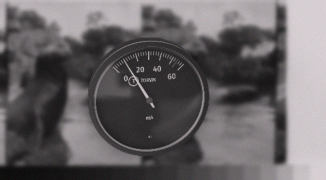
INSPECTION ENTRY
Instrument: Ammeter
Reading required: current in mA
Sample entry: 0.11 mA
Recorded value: 10 mA
